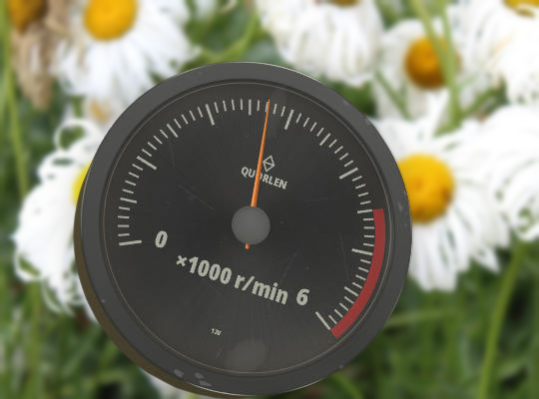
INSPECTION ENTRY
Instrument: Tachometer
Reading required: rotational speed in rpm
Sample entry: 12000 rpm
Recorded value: 2700 rpm
